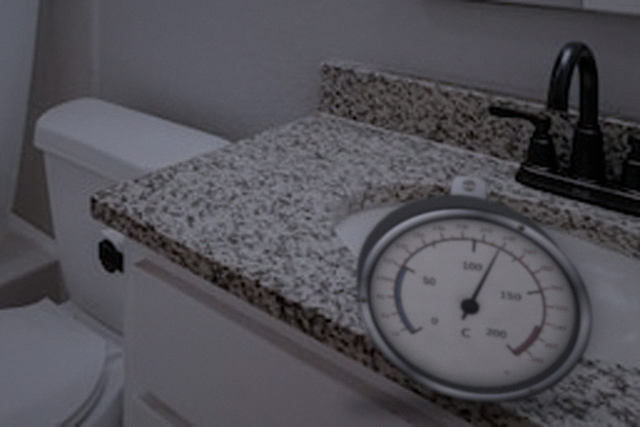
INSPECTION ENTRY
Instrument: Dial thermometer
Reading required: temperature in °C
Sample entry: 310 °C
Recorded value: 112.5 °C
